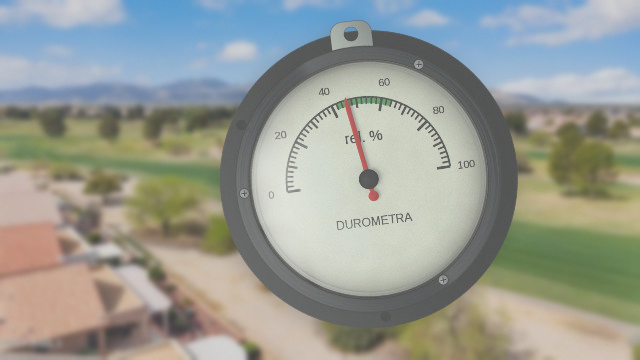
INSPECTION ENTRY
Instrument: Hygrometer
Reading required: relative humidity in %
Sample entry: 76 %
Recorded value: 46 %
